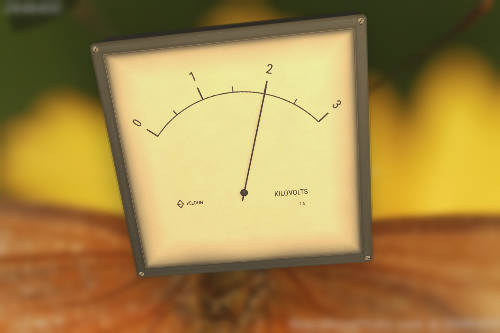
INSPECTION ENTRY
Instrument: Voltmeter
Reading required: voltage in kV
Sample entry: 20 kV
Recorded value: 2 kV
